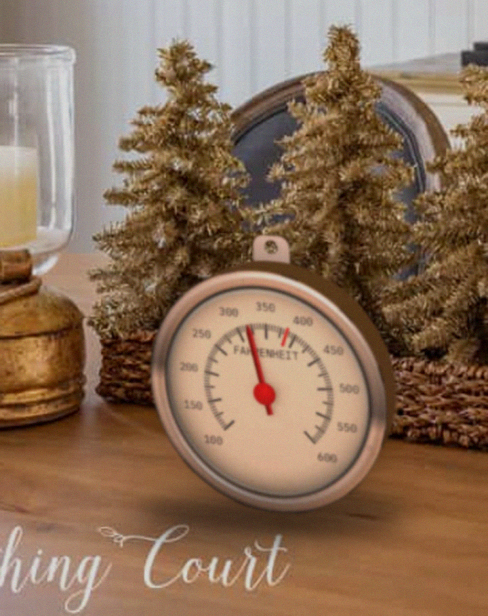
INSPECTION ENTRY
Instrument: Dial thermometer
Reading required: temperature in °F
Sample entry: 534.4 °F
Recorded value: 325 °F
